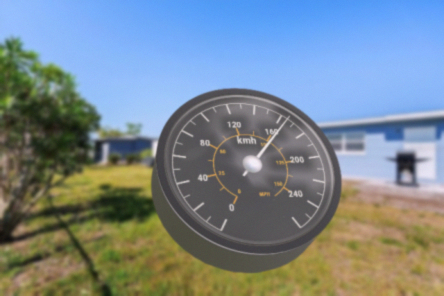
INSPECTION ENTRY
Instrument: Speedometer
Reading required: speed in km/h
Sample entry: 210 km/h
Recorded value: 165 km/h
